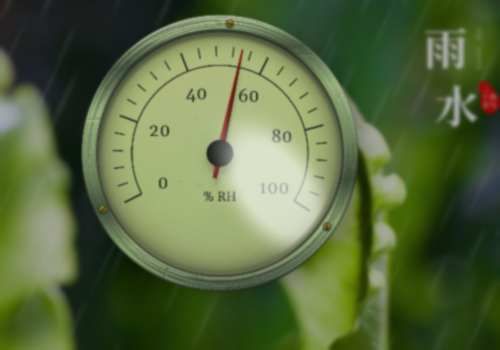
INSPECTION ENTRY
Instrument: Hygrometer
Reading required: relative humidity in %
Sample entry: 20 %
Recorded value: 54 %
